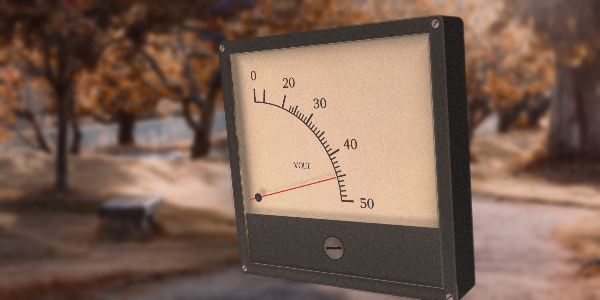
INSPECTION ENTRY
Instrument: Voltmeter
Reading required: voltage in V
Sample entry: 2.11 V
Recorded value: 45 V
